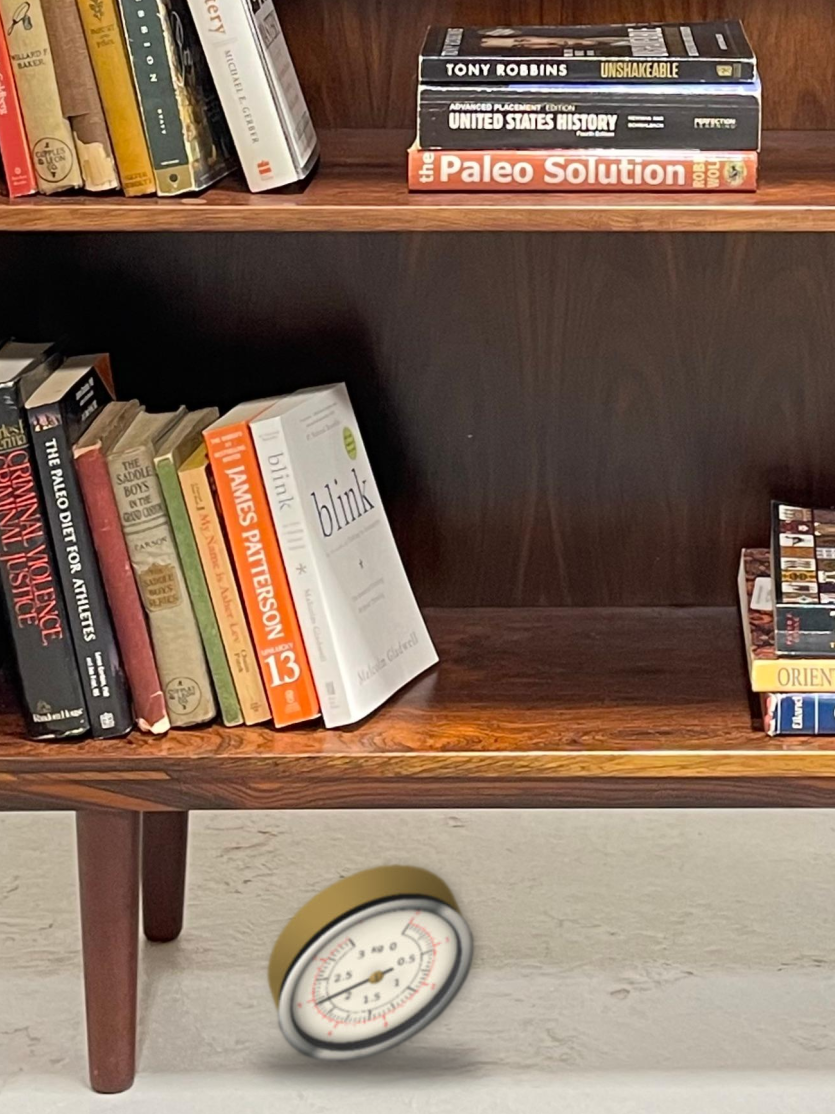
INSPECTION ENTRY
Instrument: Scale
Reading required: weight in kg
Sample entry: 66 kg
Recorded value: 2.25 kg
